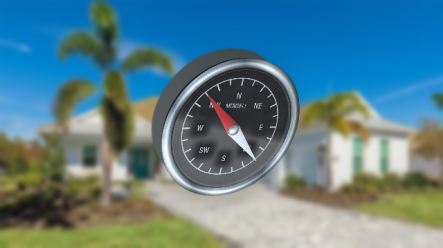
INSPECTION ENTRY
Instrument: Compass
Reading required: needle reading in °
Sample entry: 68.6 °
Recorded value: 315 °
